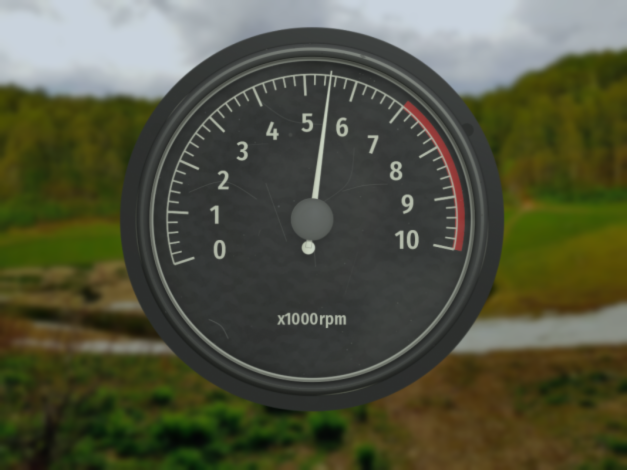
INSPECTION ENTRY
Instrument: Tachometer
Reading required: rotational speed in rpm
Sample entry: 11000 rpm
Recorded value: 5500 rpm
